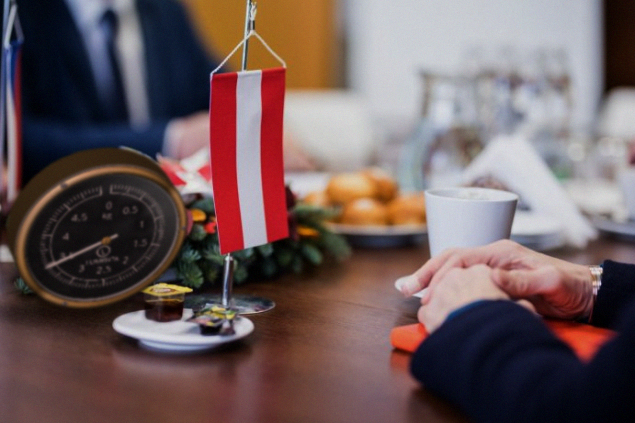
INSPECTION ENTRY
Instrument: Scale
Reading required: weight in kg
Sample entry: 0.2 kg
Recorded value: 3.5 kg
